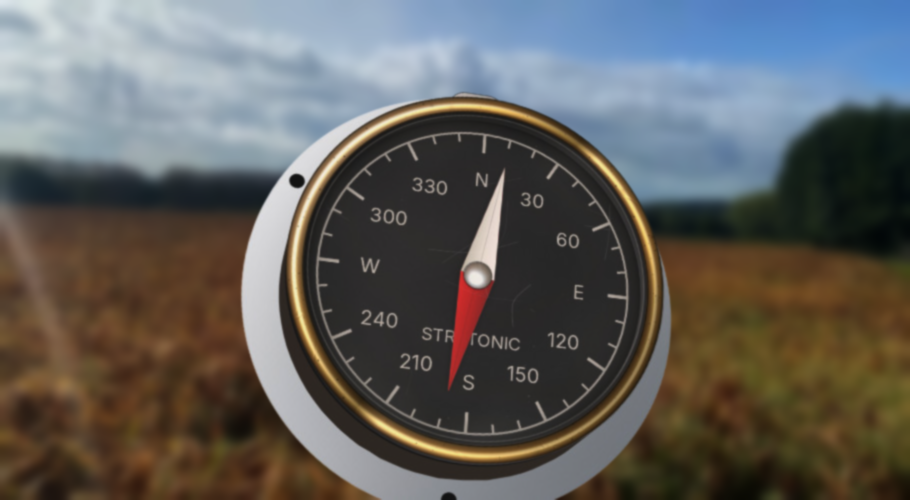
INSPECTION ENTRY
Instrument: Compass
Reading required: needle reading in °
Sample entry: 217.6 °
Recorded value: 190 °
